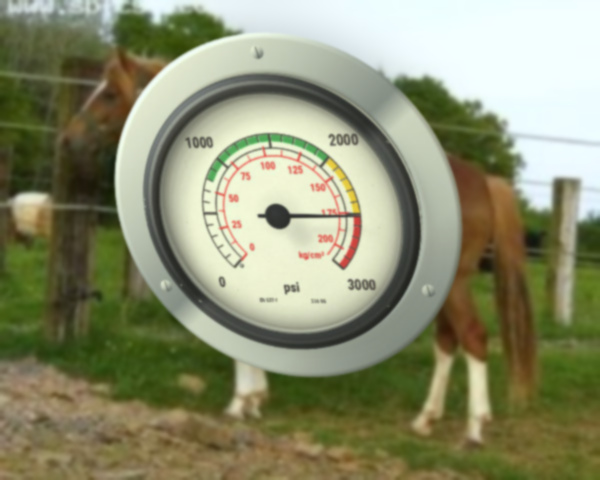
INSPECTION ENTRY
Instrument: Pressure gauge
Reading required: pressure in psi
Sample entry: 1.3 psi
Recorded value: 2500 psi
